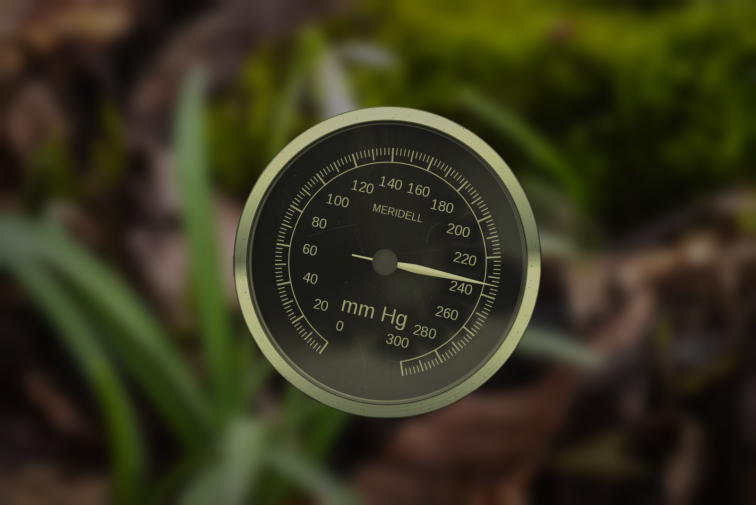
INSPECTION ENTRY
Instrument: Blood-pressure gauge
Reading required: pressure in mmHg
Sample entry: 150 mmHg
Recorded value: 234 mmHg
